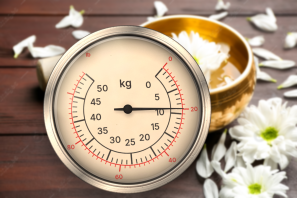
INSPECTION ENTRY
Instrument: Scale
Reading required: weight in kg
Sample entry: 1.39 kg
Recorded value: 9 kg
